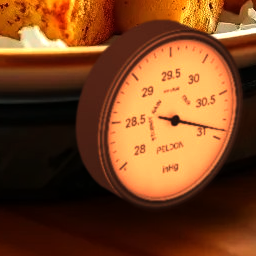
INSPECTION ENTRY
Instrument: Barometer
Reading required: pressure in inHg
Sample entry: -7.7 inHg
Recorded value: 30.9 inHg
